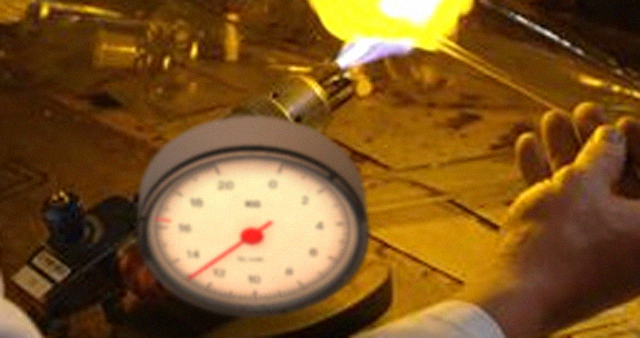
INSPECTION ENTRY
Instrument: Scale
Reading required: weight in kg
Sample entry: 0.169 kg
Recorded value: 13 kg
